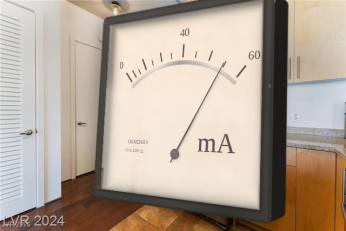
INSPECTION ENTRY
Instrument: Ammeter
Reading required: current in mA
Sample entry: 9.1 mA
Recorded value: 55 mA
